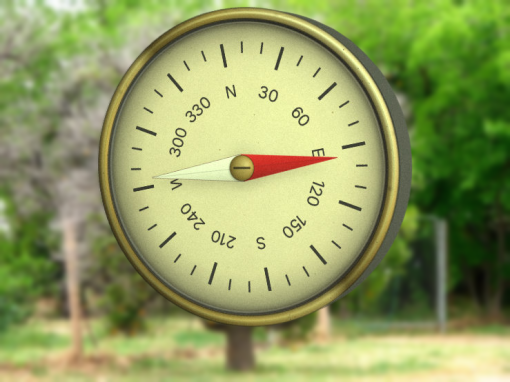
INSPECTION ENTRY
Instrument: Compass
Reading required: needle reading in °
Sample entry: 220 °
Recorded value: 95 °
